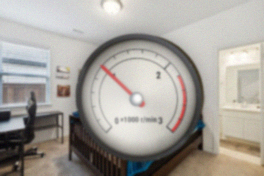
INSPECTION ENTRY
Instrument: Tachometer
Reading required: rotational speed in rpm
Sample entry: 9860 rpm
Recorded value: 1000 rpm
